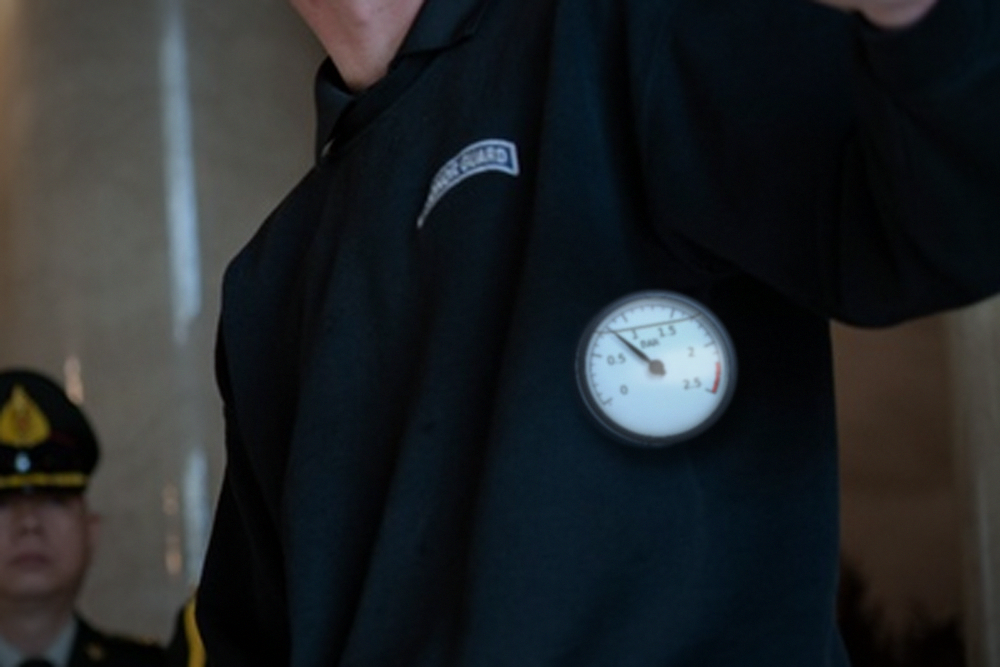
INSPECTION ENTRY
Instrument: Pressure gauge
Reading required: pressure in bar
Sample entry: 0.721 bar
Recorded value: 0.8 bar
